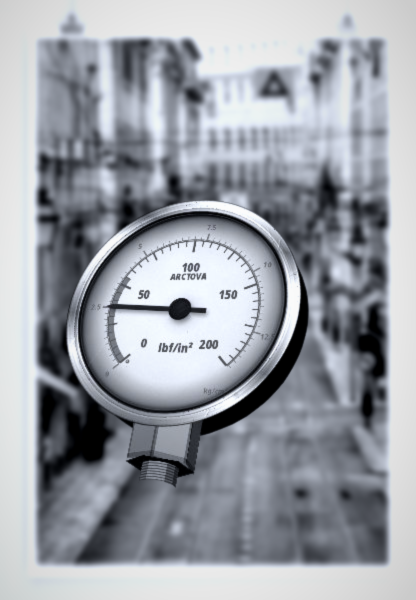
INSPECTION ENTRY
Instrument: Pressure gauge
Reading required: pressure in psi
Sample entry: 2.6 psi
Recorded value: 35 psi
